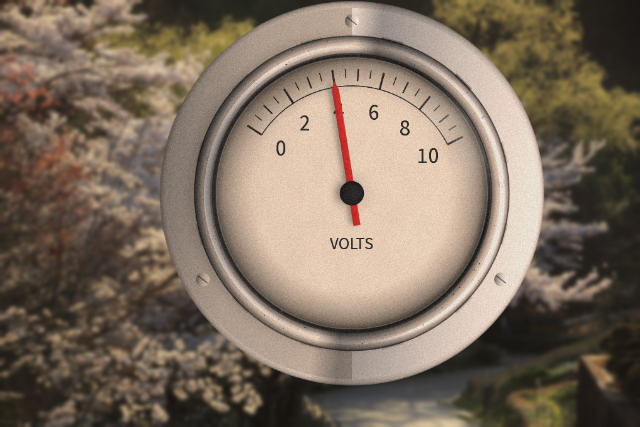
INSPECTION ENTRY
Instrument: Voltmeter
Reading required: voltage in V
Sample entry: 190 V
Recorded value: 4 V
